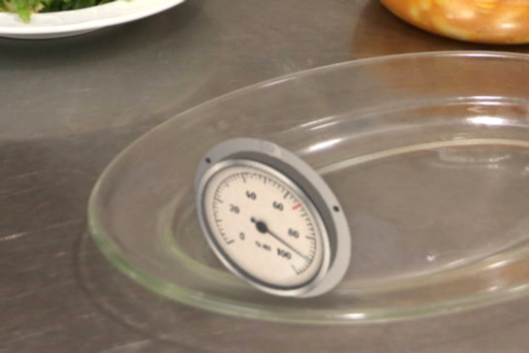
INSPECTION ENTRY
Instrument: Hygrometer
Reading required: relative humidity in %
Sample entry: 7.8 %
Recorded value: 90 %
